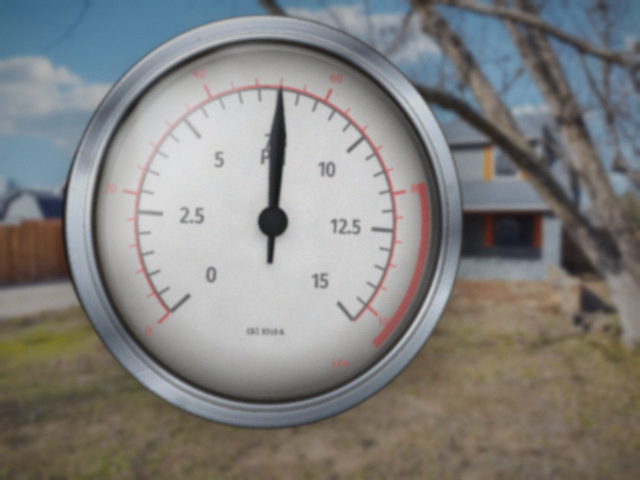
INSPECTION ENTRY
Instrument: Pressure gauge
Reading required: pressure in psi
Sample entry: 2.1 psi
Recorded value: 7.5 psi
